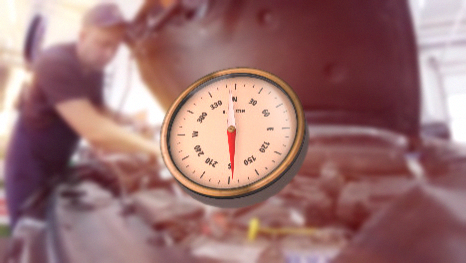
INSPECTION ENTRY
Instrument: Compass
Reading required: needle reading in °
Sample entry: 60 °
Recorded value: 175 °
